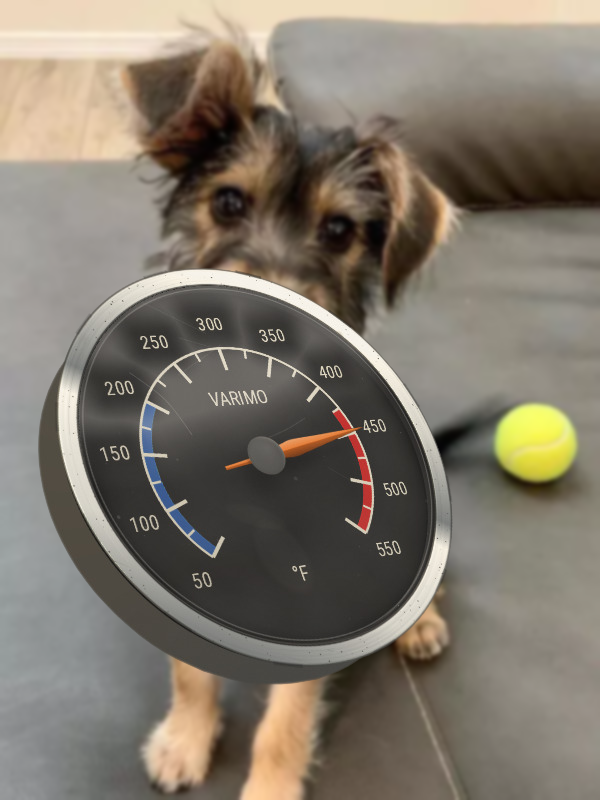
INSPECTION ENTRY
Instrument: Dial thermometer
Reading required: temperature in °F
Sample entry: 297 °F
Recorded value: 450 °F
